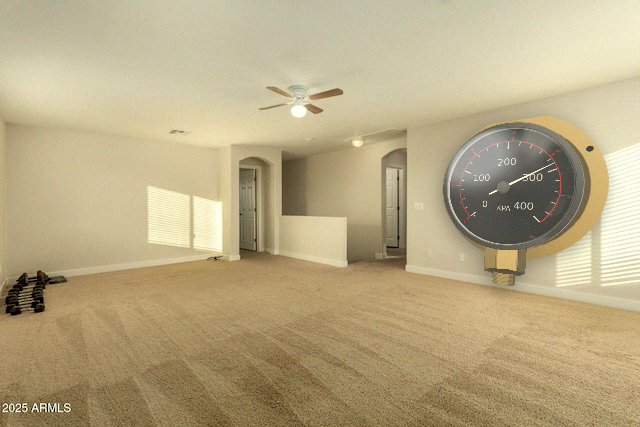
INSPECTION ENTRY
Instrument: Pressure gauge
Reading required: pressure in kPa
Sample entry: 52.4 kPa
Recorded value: 290 kPa
